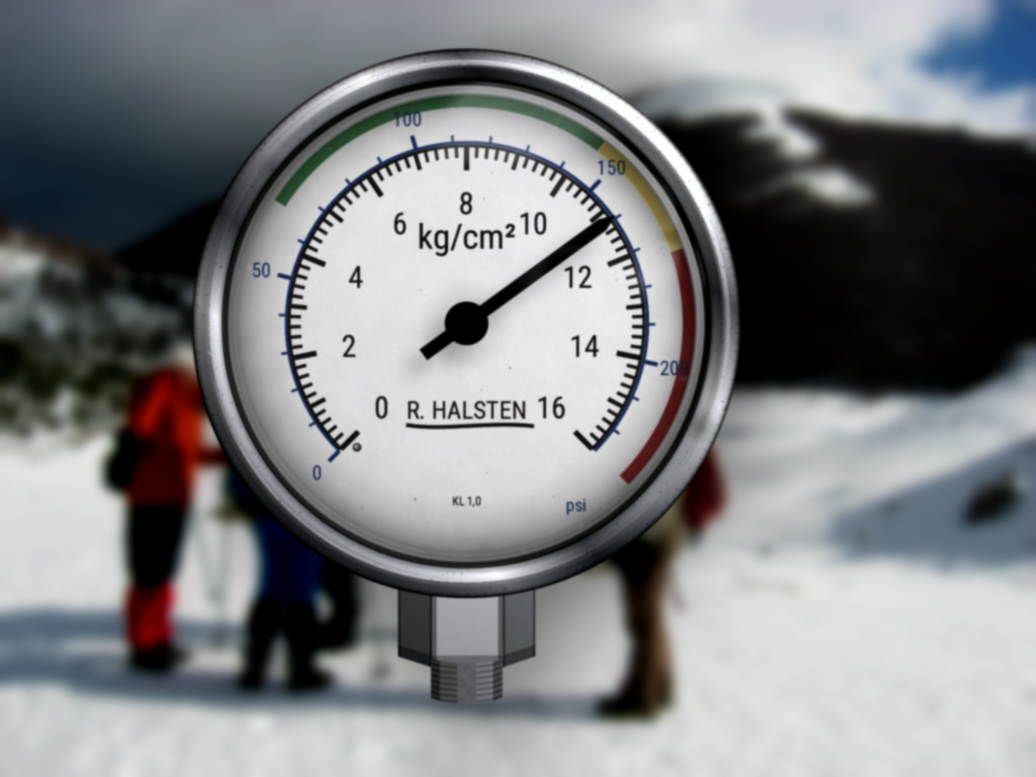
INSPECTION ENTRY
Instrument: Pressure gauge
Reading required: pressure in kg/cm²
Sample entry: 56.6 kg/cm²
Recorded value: 11.2 kg/cm²
